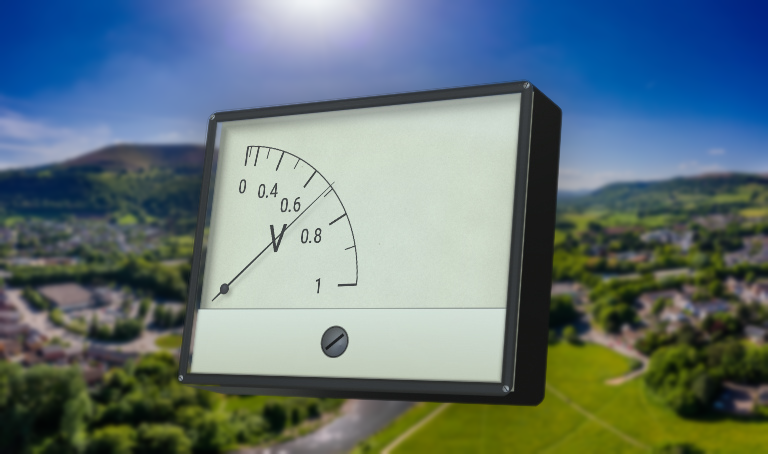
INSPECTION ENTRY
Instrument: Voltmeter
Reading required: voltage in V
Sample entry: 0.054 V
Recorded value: 0.7 V
